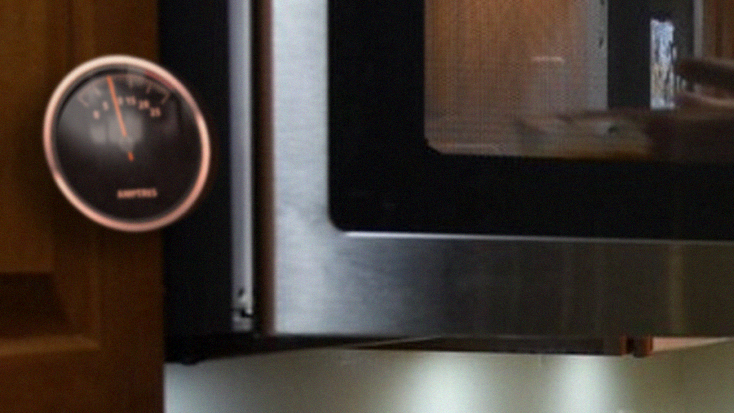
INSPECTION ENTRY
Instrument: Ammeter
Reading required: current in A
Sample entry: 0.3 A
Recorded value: 10 A
